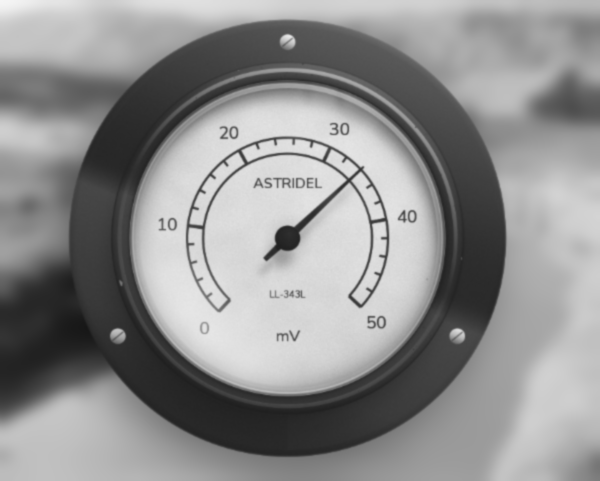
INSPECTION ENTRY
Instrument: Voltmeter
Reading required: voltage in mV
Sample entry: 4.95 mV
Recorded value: 34 mV
